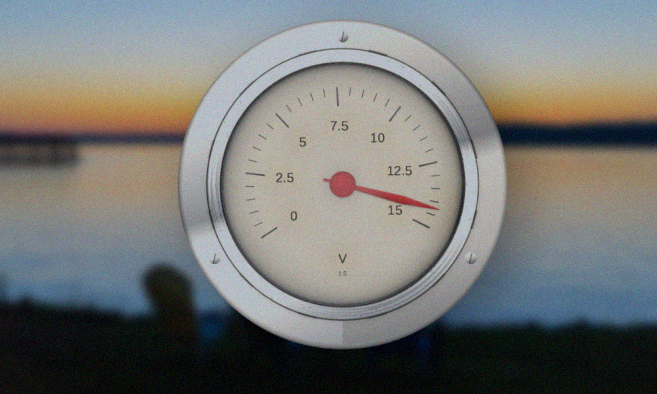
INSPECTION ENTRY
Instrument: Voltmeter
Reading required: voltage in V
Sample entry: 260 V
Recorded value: 14.25 V
